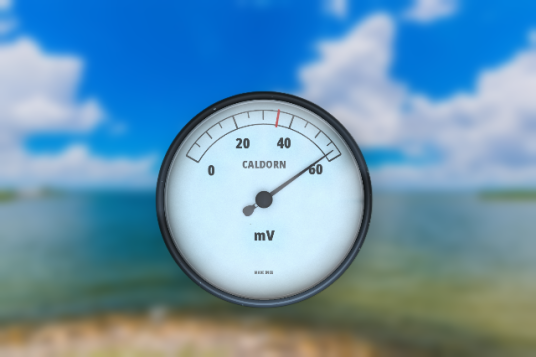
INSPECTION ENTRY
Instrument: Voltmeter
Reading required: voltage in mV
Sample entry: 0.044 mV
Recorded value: 57.5 mV
